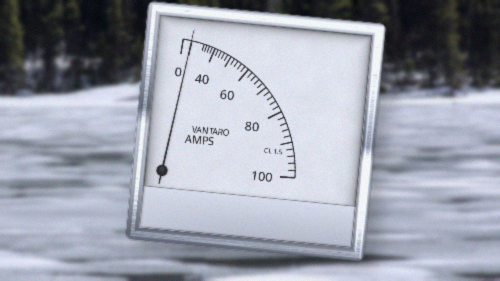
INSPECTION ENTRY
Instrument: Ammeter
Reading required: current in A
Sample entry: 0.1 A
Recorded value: 20 A
